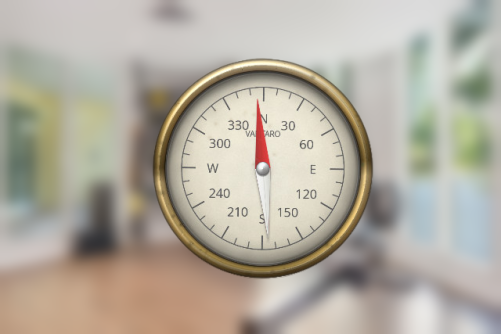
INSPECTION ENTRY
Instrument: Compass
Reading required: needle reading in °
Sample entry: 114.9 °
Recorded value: 355 °
